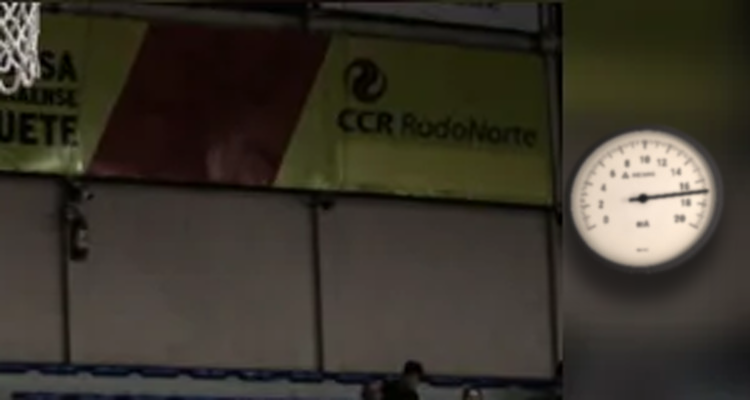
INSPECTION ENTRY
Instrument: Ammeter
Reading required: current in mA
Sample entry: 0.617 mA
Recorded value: 17 mA
